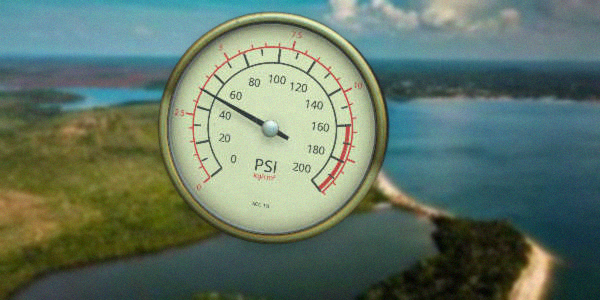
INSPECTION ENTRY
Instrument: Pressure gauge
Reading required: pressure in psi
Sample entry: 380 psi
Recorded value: 50 psi
